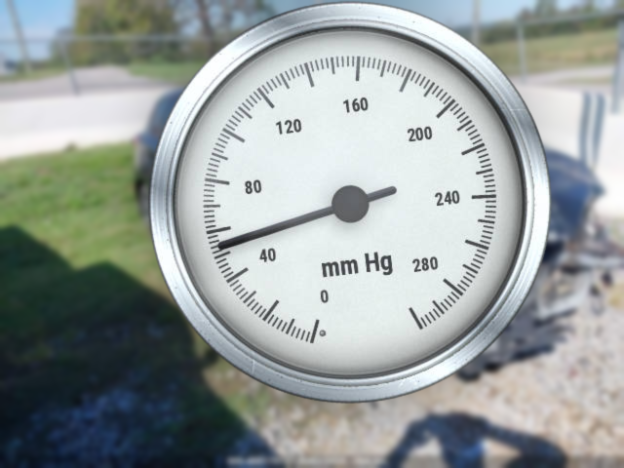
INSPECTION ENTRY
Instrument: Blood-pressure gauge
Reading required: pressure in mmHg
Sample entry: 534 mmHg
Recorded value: 54 mmHg
